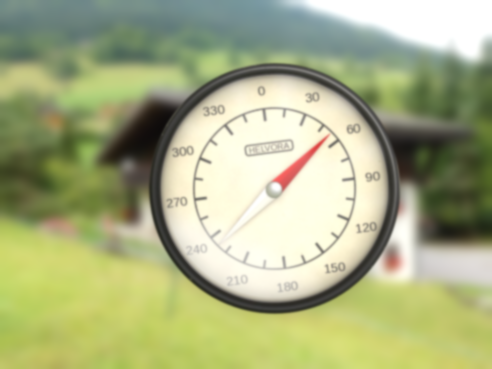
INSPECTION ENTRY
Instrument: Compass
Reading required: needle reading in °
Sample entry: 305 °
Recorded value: 52.5 °
